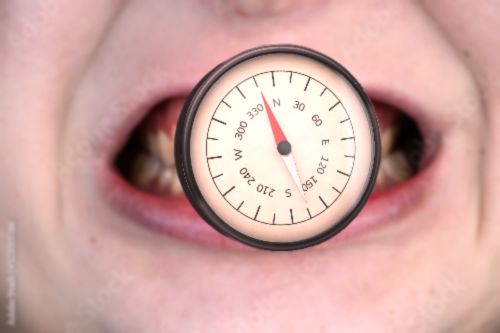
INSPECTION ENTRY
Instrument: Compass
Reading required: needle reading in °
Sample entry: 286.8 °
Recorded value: 345 °
